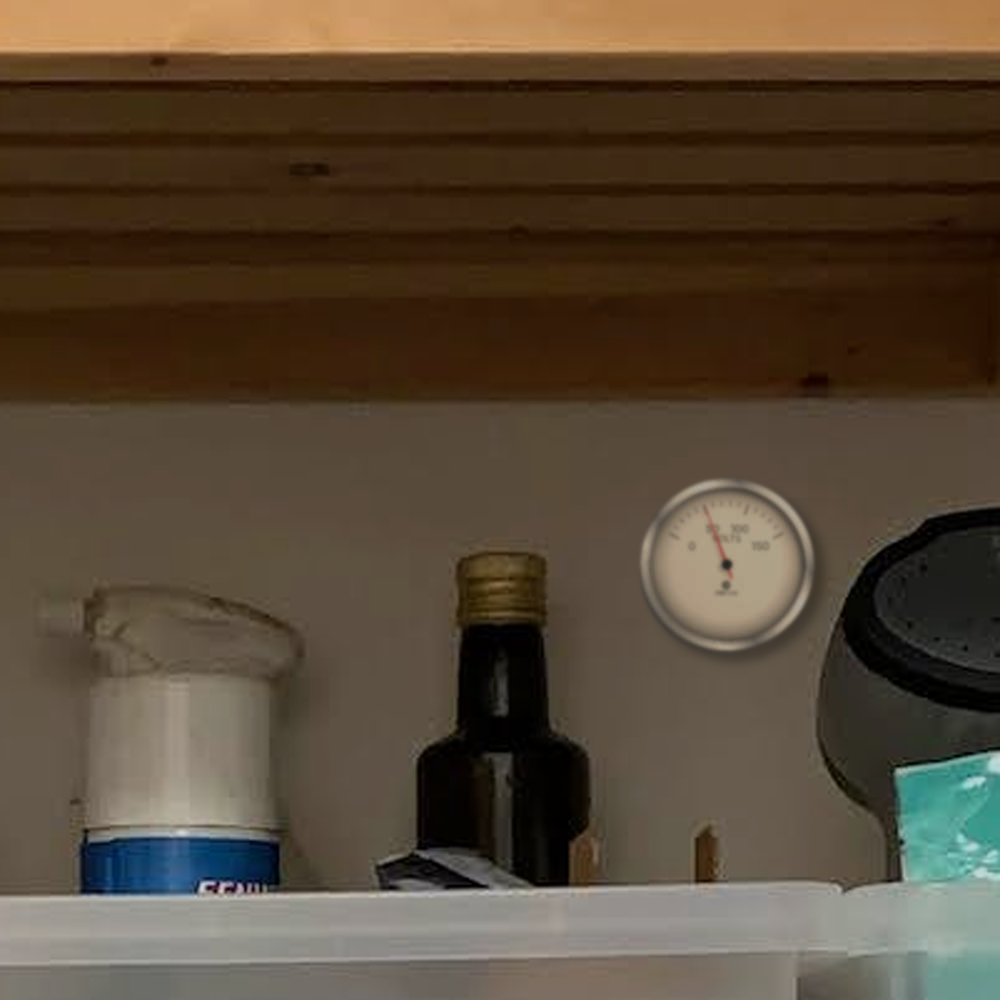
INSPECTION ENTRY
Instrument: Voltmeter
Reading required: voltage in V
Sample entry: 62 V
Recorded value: 50 V
